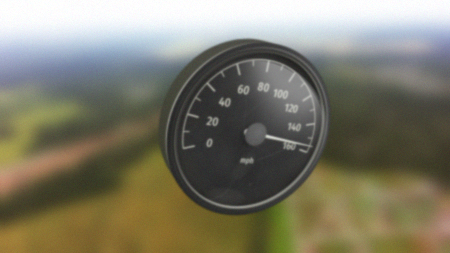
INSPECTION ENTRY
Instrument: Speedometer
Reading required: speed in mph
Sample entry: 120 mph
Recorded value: 155 mph
